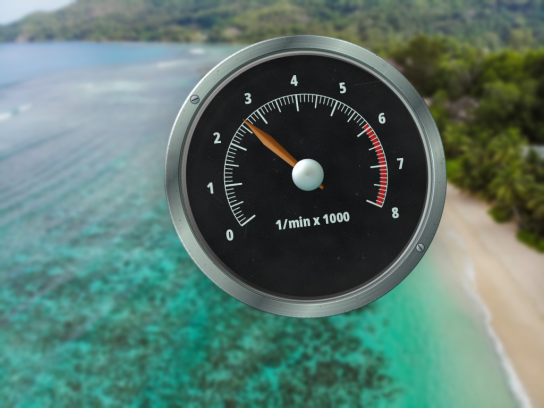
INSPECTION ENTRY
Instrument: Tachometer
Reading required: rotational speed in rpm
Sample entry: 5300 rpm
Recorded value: 2600 rpm
